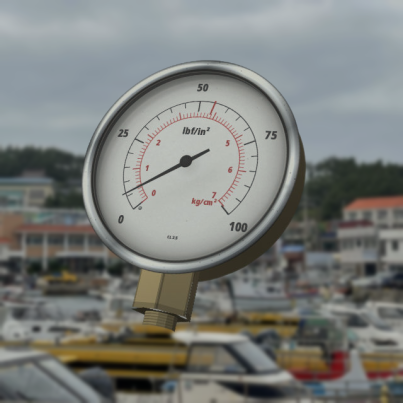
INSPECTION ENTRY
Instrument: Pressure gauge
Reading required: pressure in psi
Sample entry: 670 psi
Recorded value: 5 psi
